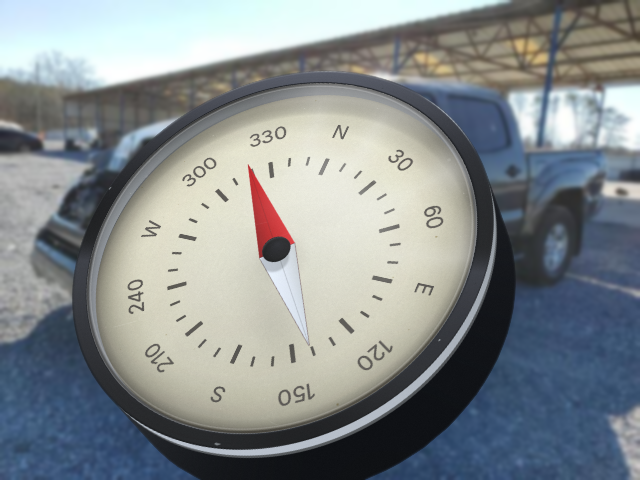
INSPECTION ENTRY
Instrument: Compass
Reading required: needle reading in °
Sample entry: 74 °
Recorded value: 320 °
